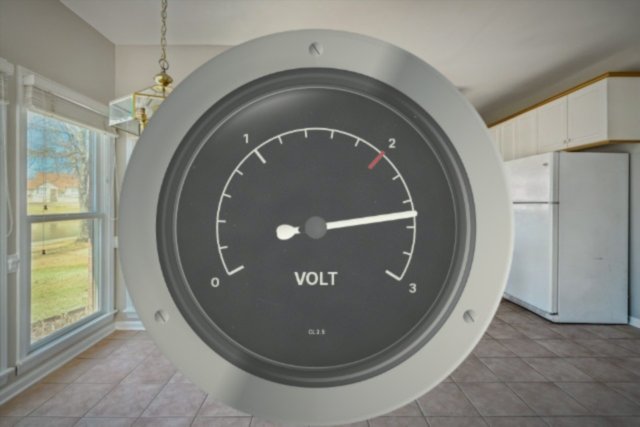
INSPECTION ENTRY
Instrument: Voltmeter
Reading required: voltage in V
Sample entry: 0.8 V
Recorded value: 2.5 V
